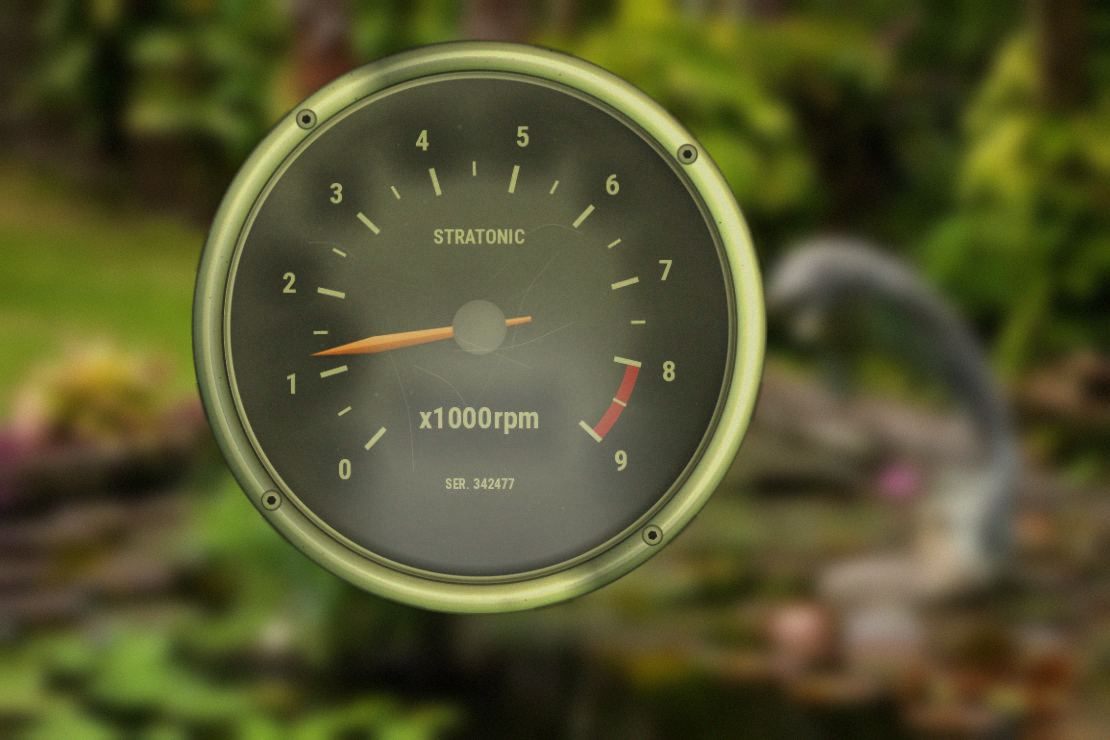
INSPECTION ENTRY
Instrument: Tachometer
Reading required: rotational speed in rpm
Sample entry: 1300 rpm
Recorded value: 1250 rpm
